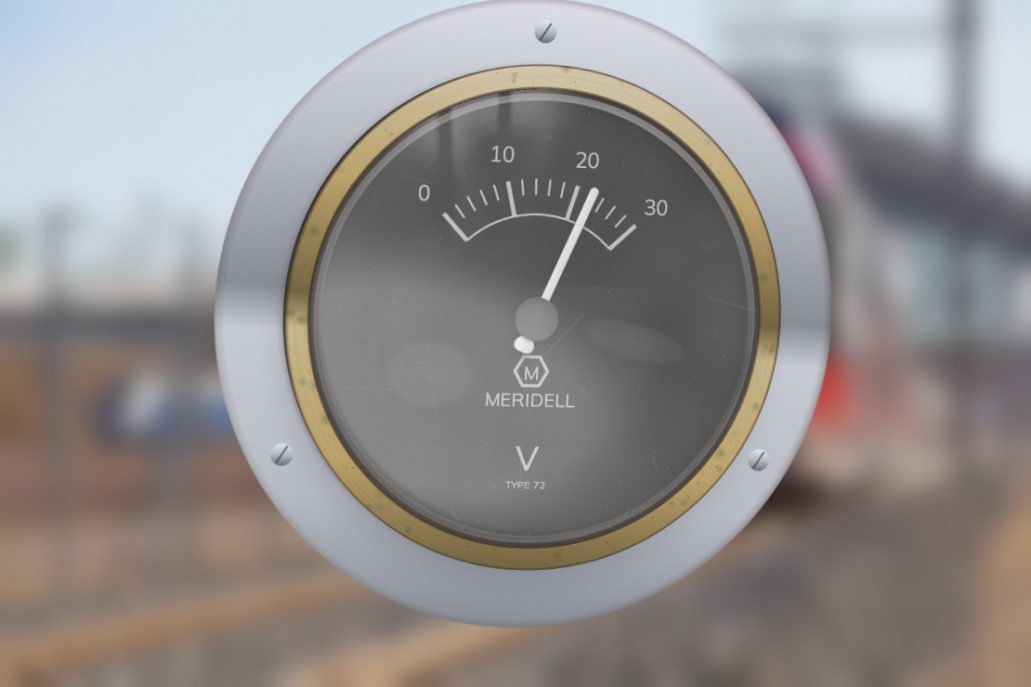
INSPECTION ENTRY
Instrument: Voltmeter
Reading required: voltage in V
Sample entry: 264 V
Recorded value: 22 V
